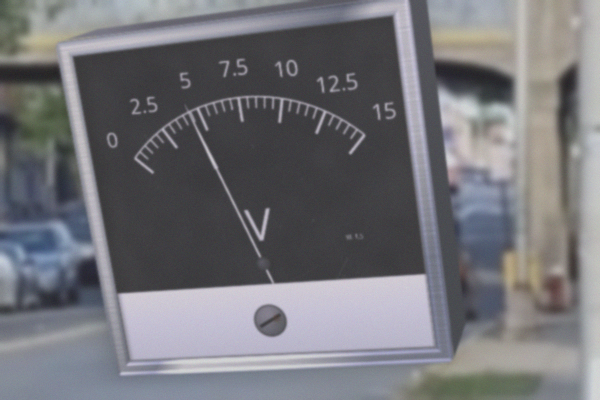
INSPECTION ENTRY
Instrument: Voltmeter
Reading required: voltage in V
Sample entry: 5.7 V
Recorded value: 4.5 V
